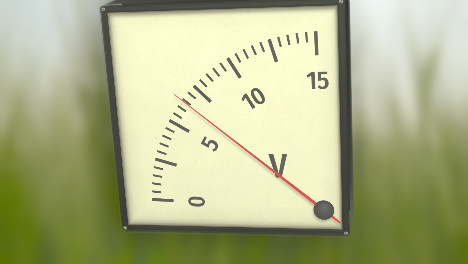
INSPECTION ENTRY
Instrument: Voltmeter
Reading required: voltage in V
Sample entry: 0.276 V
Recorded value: 6.5 V
